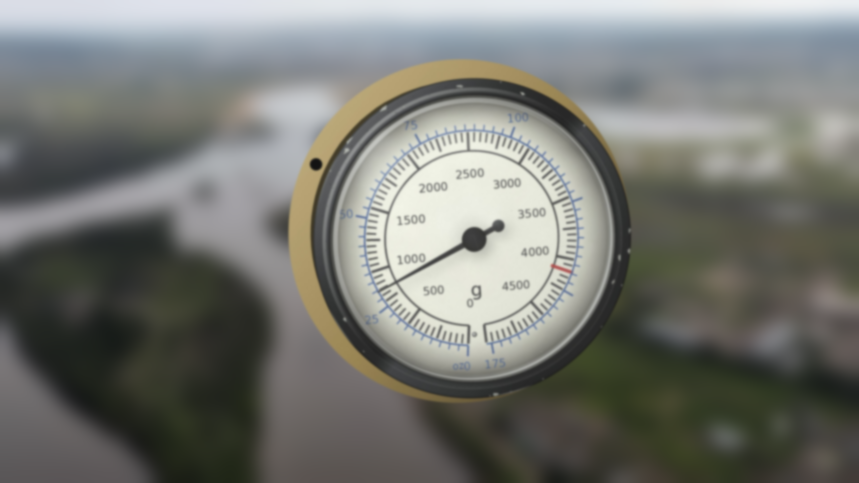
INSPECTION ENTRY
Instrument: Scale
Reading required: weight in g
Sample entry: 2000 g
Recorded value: 850 g
